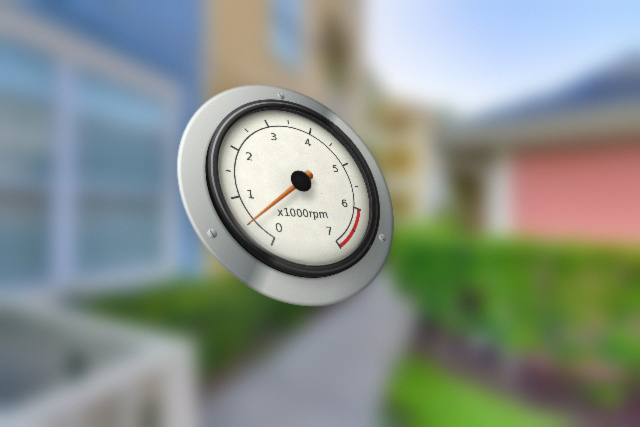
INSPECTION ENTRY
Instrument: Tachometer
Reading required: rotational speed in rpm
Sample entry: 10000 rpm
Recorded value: 500 rpm
